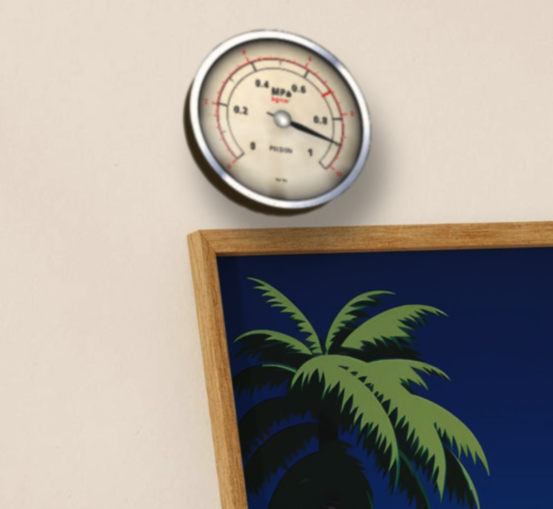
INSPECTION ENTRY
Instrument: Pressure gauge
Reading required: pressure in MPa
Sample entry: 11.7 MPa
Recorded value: 0.9 MPa
